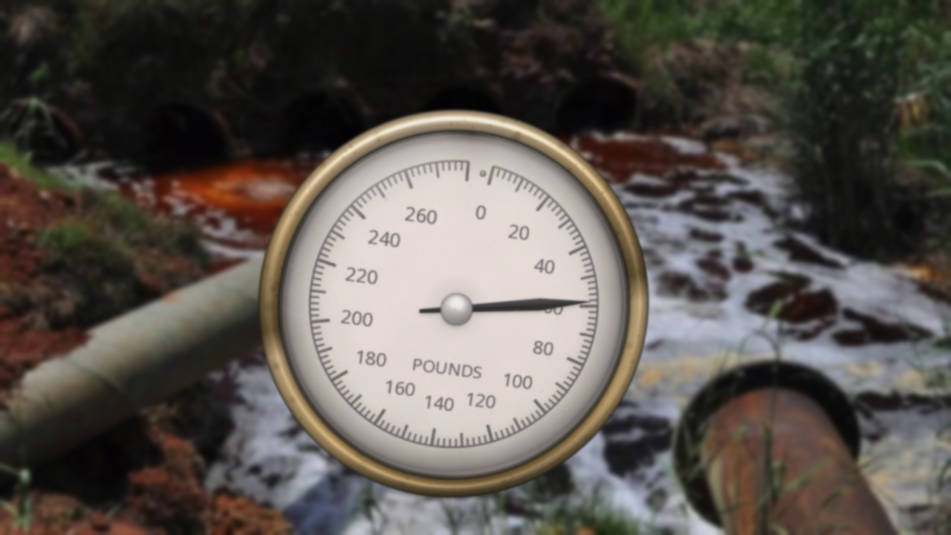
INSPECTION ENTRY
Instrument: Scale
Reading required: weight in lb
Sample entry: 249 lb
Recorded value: 58 lb
